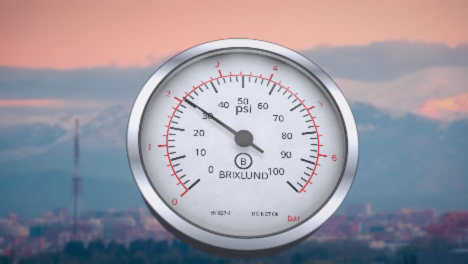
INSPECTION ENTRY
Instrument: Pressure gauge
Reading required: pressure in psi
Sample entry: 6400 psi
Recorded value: 30 psi
